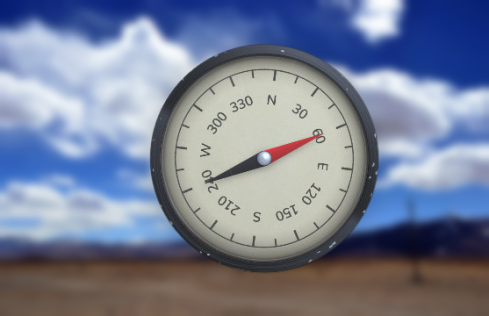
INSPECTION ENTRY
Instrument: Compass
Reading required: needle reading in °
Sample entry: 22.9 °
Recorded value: 60 °
